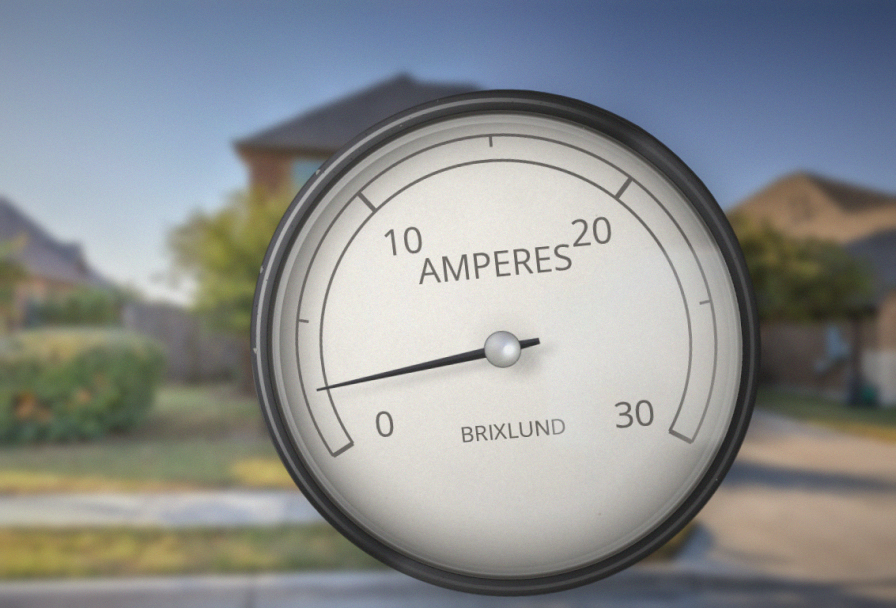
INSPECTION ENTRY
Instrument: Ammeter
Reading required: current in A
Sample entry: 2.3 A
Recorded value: 2.5 A
